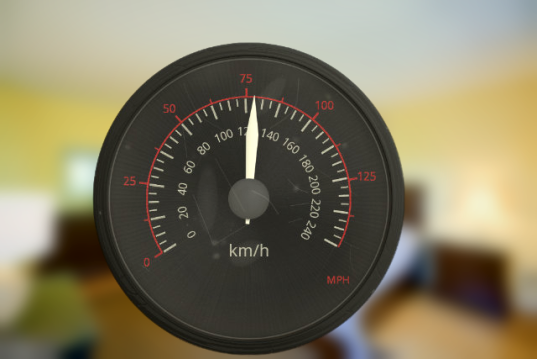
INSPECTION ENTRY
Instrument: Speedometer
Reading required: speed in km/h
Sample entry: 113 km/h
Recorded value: 125 km/h
